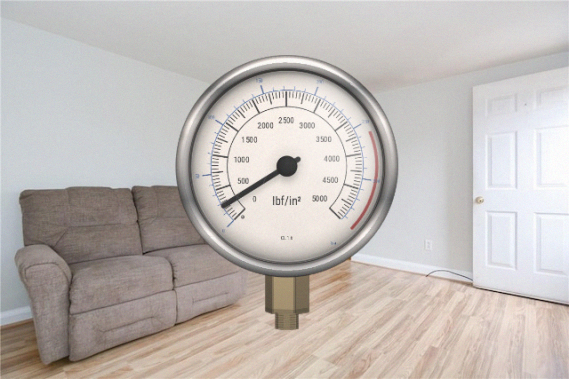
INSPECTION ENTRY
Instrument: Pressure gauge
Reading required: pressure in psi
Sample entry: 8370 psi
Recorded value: 250 psi
